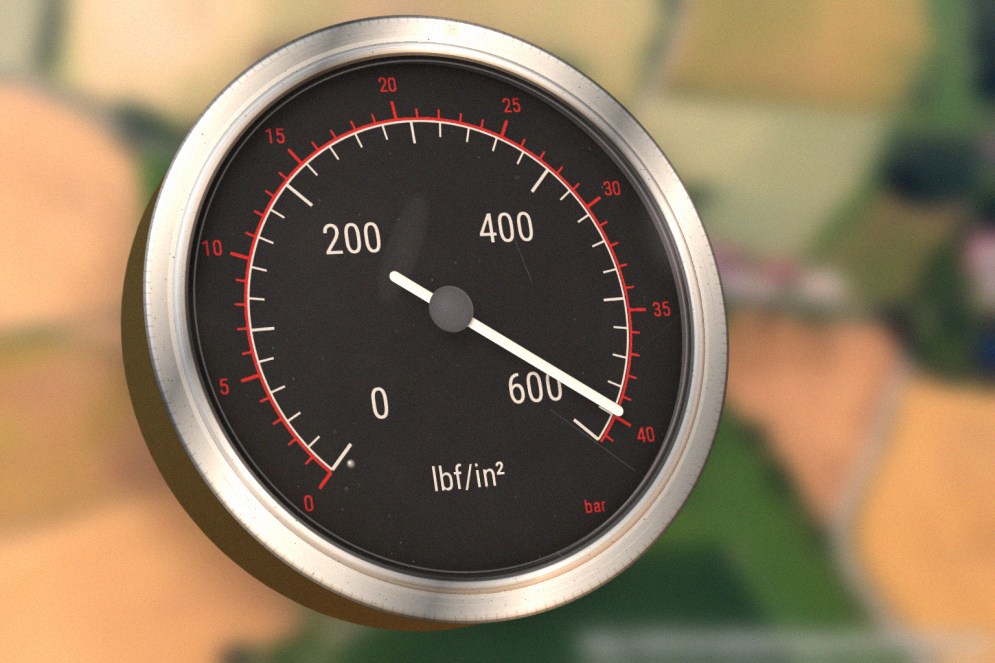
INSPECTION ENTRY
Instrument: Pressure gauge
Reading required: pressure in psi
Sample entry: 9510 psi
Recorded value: 580 psi
